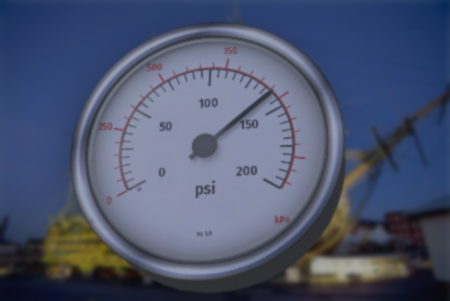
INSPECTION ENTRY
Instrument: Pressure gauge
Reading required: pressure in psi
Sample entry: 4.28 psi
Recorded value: 140 psi
